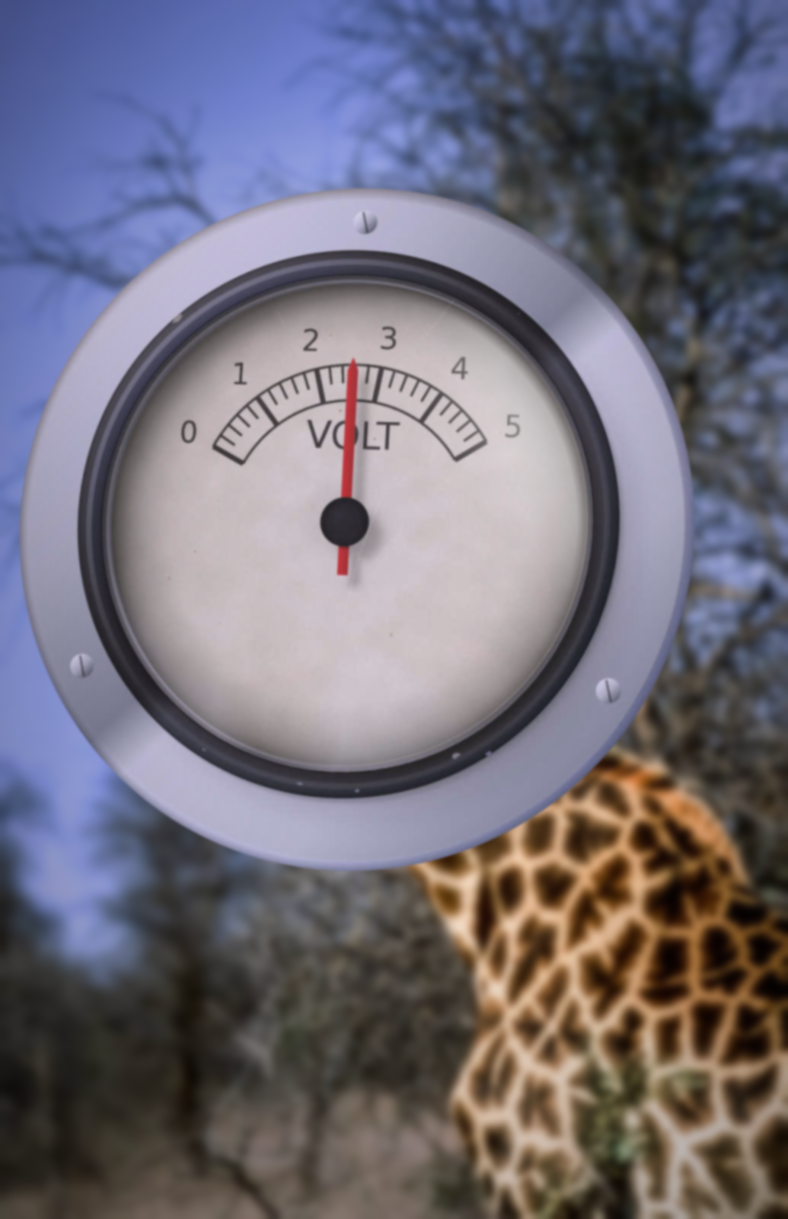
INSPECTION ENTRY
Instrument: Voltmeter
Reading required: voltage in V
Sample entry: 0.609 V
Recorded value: 2.6 V
